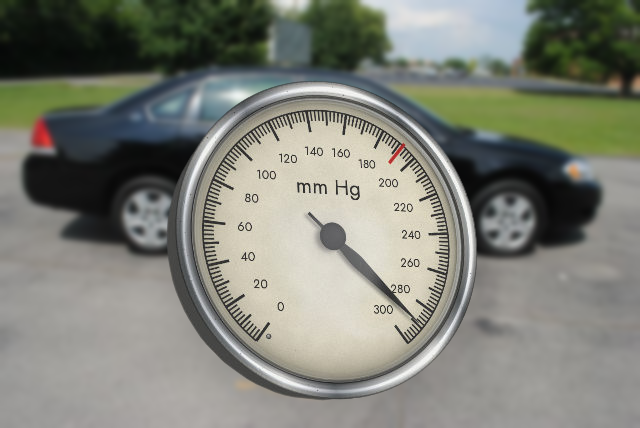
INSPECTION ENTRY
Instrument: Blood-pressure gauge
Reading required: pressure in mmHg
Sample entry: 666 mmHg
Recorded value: 290 mmHg
